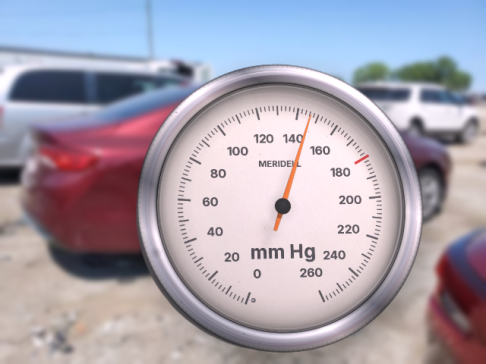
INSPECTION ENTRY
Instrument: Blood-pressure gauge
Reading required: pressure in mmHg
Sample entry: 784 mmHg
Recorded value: 146 mmHg
